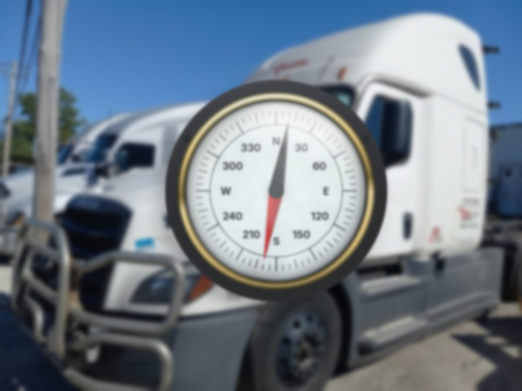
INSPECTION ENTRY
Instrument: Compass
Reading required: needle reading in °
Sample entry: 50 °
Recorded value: 190 °
